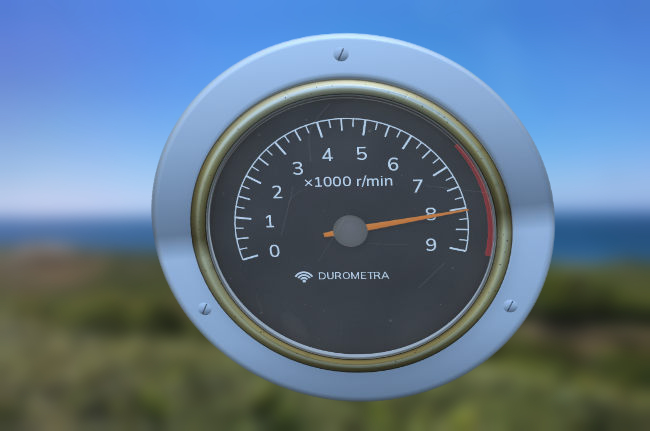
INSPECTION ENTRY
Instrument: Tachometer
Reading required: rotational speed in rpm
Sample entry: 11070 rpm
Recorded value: 8000 rpm
